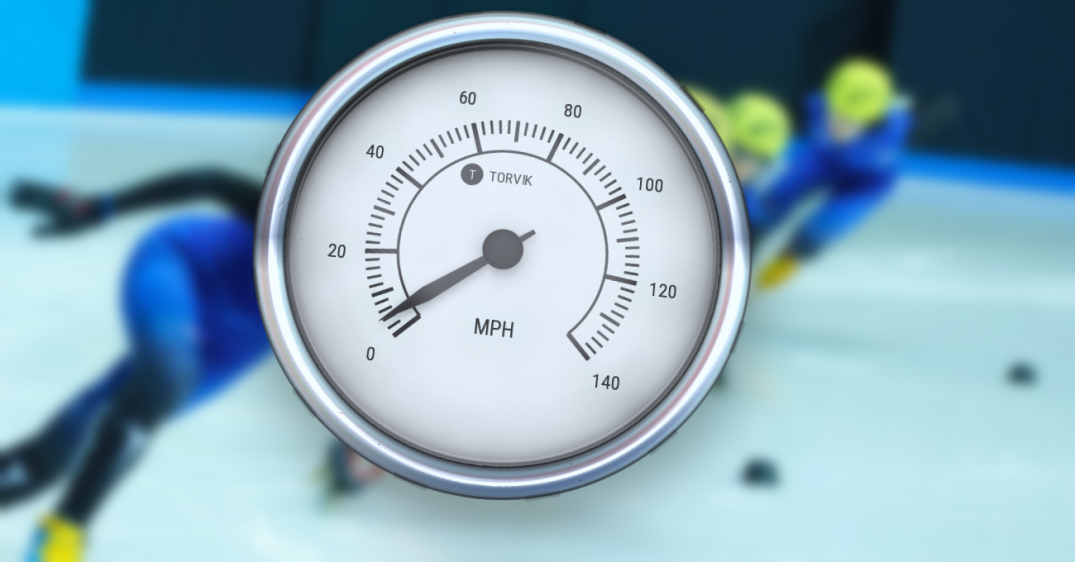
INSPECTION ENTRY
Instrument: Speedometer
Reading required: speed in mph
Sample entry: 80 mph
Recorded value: 4 mph
